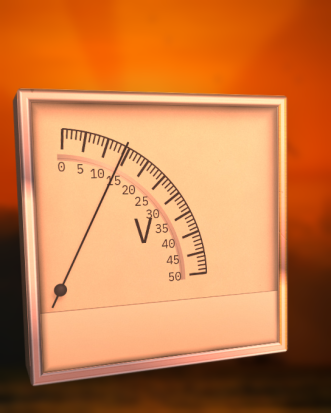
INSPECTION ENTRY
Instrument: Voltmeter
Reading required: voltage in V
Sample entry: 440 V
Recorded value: 14 V
